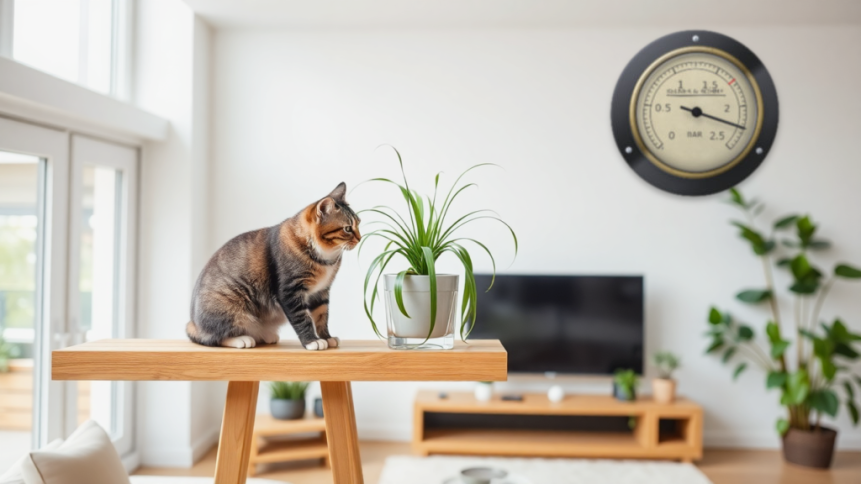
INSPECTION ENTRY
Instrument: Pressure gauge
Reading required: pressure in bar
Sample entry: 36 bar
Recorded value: 2.25 bar
